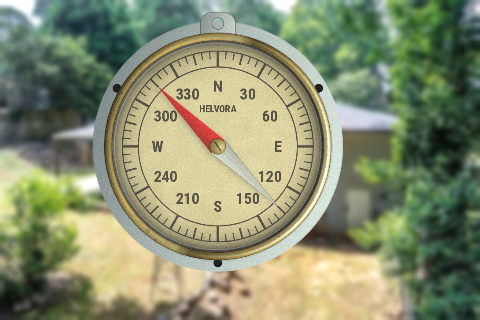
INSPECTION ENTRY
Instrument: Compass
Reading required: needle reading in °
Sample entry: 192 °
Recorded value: 315 °
